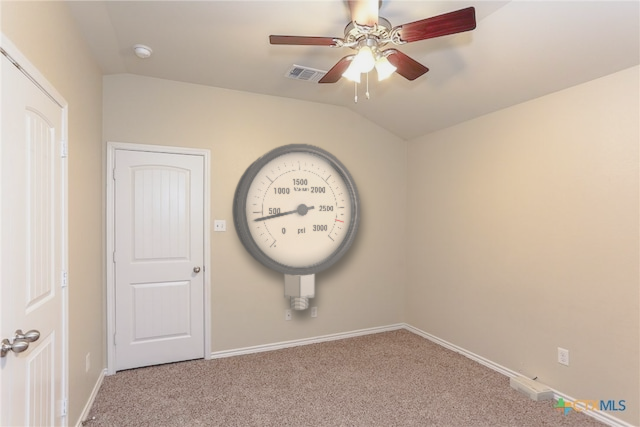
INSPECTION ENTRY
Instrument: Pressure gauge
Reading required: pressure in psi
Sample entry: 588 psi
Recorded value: 400 psi
